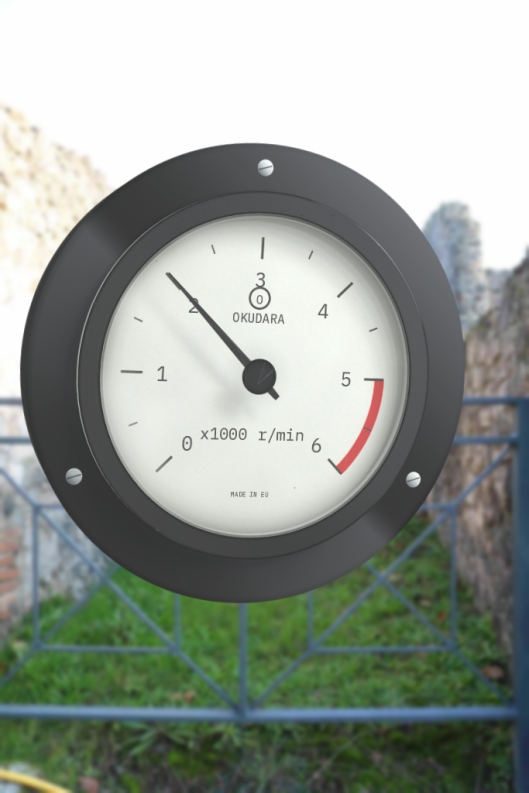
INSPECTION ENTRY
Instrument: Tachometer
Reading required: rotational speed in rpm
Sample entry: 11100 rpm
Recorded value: 2000 rpm
